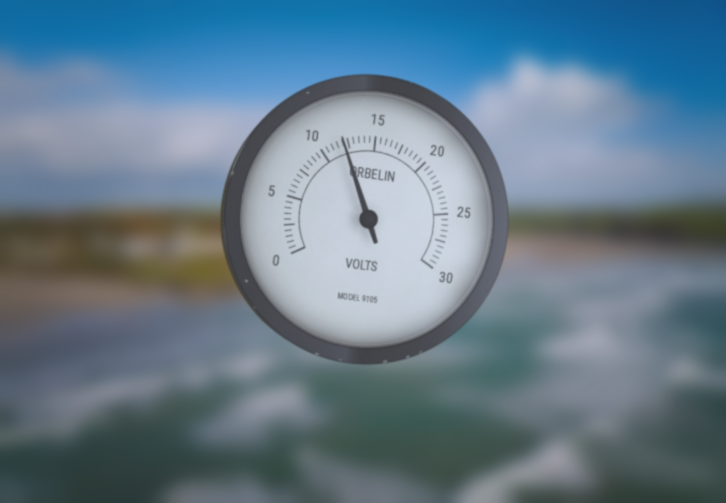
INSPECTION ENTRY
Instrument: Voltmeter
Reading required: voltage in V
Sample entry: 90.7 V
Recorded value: 12 V
